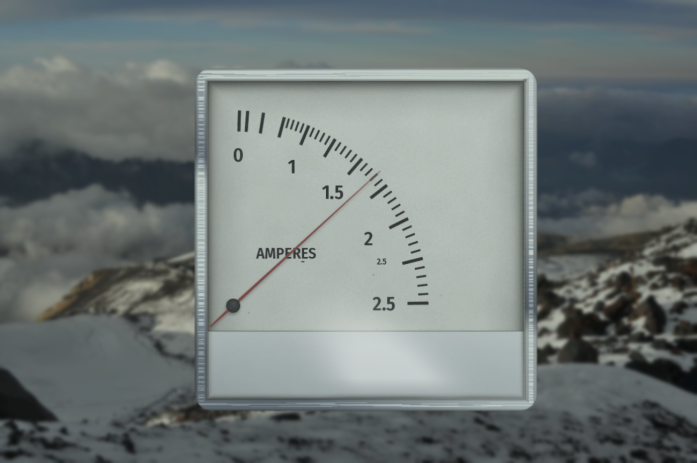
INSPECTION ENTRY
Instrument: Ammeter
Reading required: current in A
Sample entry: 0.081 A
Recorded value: 1.65 A
